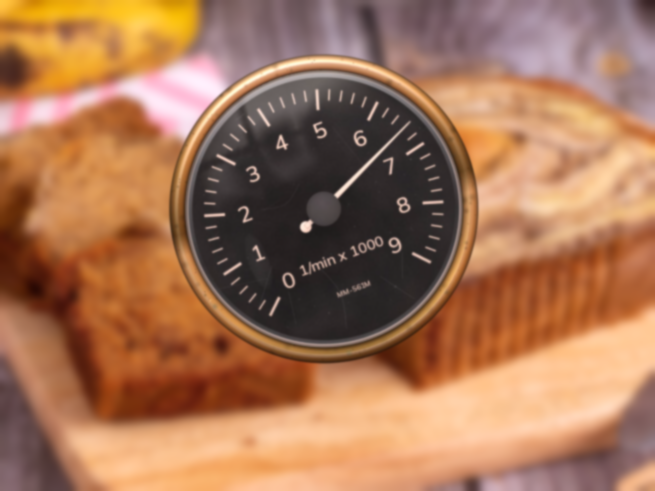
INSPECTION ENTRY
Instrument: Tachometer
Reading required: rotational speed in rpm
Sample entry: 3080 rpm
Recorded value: 6600 rpm
